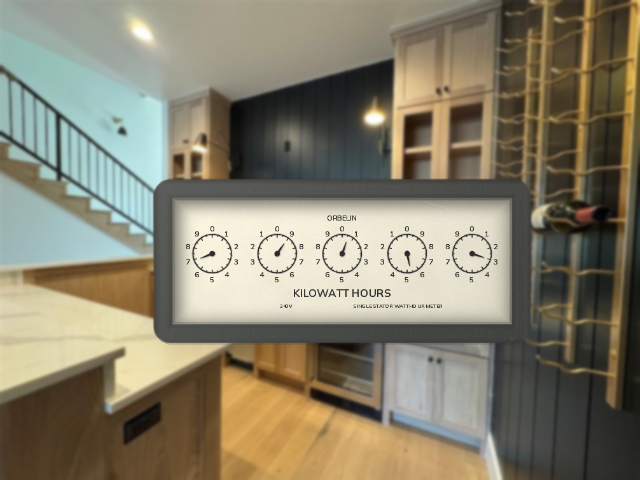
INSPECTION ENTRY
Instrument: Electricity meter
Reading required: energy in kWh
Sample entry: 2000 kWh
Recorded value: 69053 kWh
